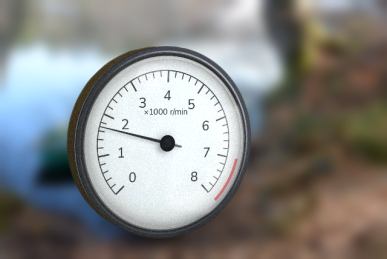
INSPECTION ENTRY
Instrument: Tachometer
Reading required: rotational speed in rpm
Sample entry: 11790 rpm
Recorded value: 1700 rpm
